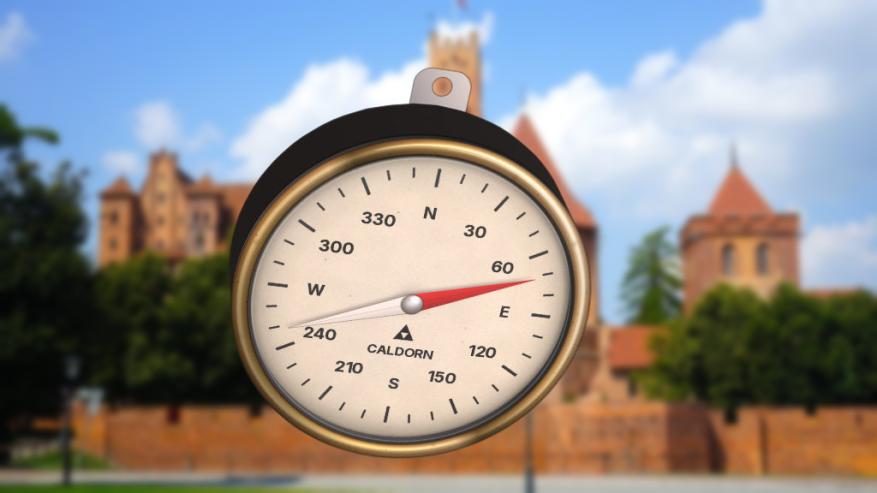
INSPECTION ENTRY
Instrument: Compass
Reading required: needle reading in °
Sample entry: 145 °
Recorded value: 70 °
